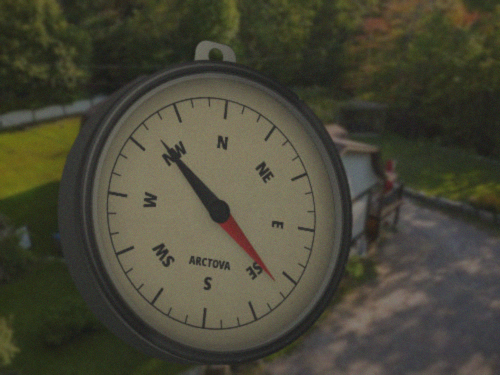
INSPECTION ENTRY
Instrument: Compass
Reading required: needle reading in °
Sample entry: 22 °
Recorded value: 130 °
